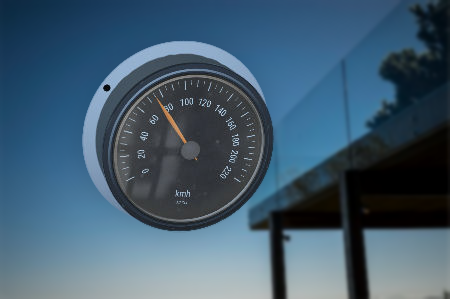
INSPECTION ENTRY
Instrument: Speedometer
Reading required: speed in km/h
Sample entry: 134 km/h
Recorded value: 75 km/h
